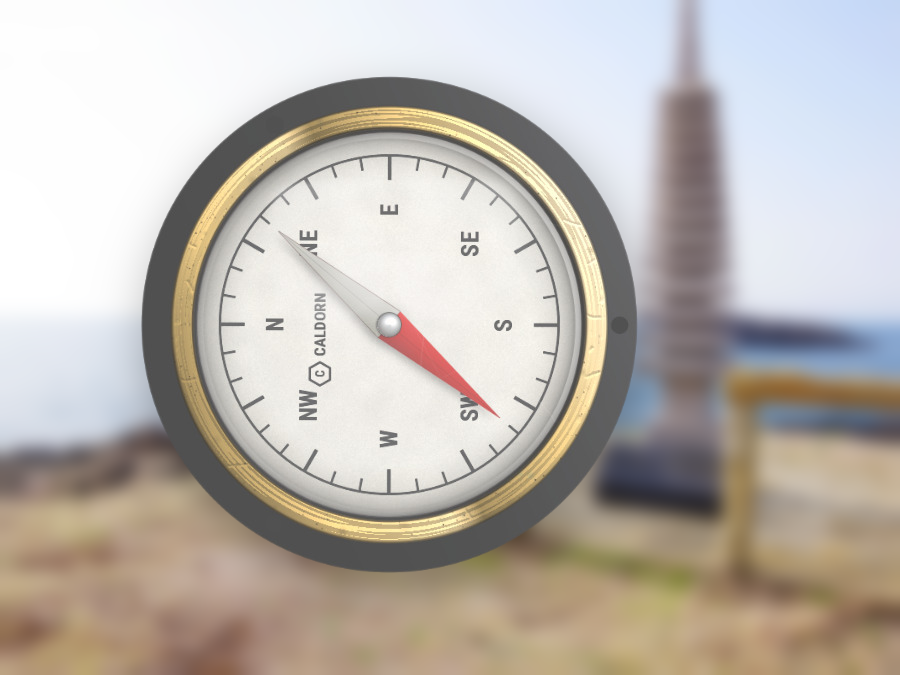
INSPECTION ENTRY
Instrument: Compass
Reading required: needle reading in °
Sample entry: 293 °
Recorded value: 220 °
